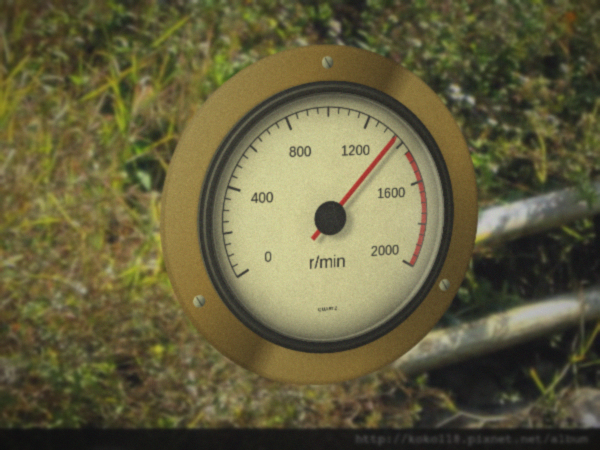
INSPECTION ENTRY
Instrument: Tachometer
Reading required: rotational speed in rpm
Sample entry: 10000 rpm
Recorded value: 1350 rpm
